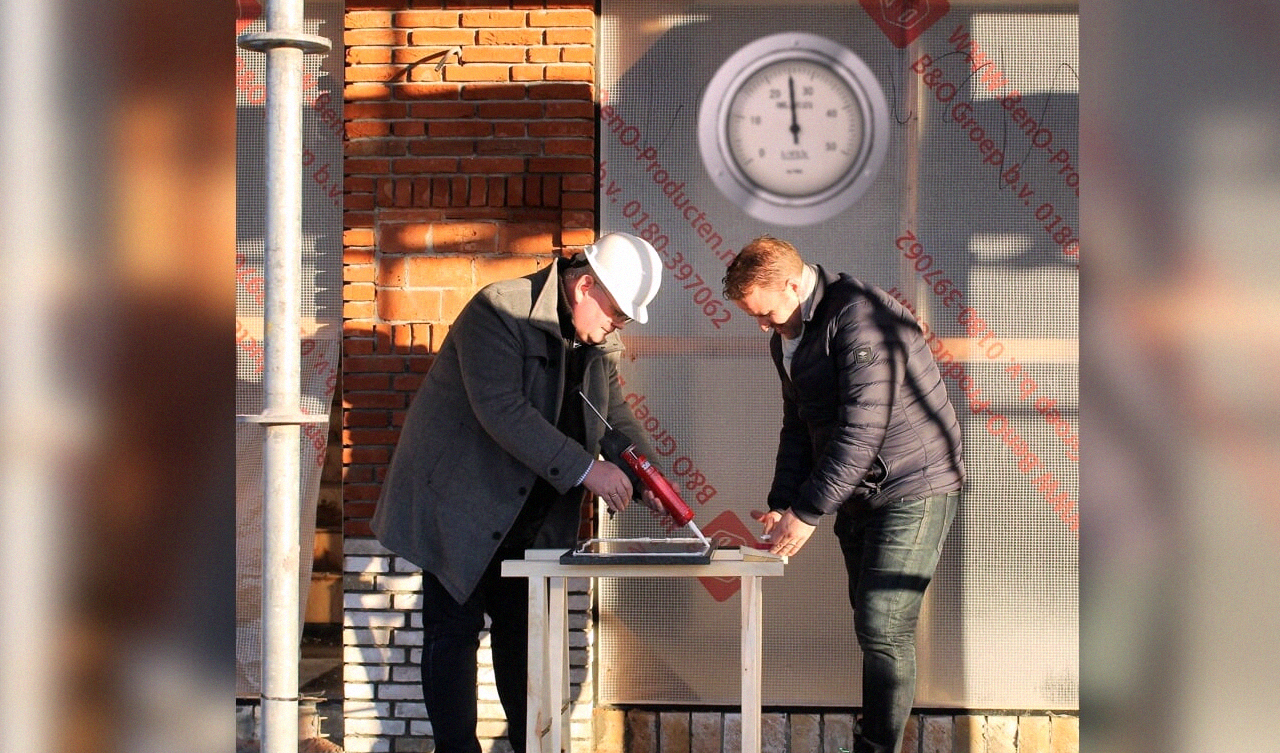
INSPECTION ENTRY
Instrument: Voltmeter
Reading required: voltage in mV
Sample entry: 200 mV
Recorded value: 25 mV
